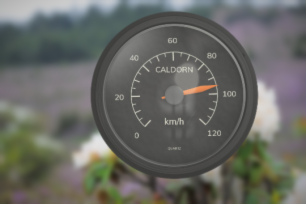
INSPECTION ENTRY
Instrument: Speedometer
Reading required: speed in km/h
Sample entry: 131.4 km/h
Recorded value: 95 km/h
